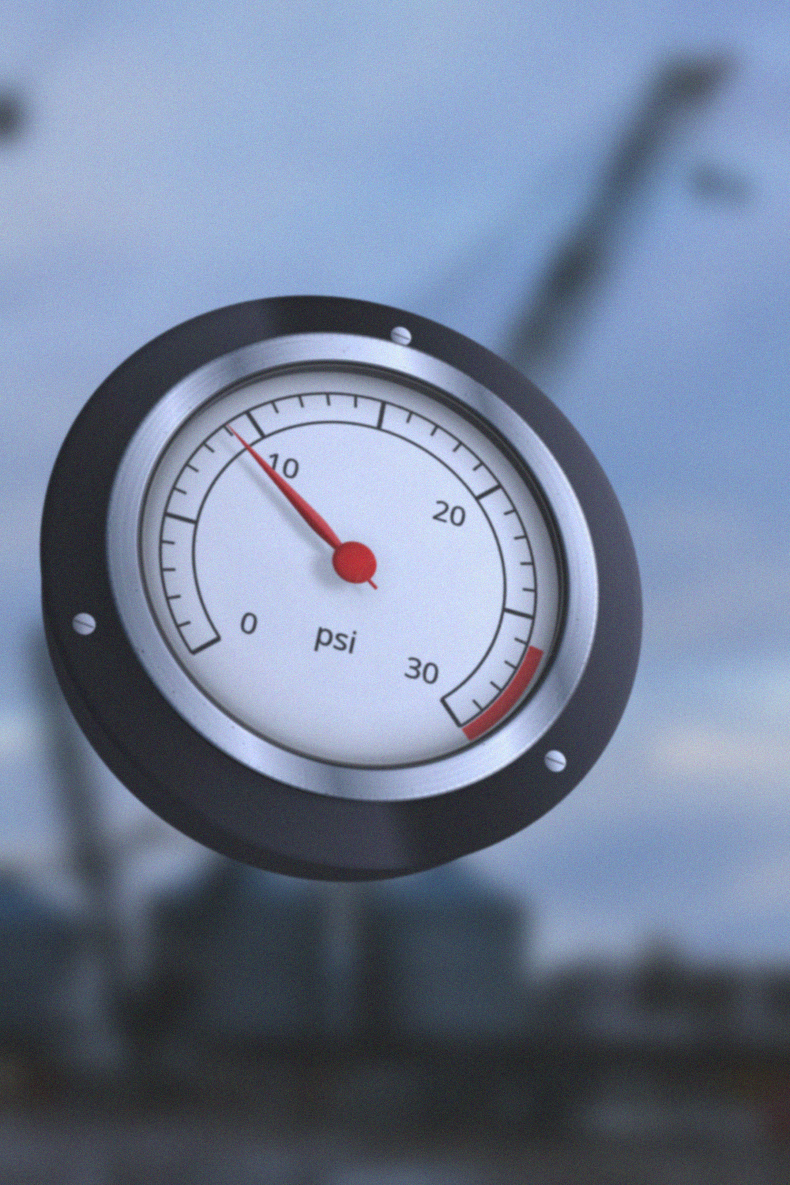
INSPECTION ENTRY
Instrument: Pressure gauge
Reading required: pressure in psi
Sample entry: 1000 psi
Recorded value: 9 psi
